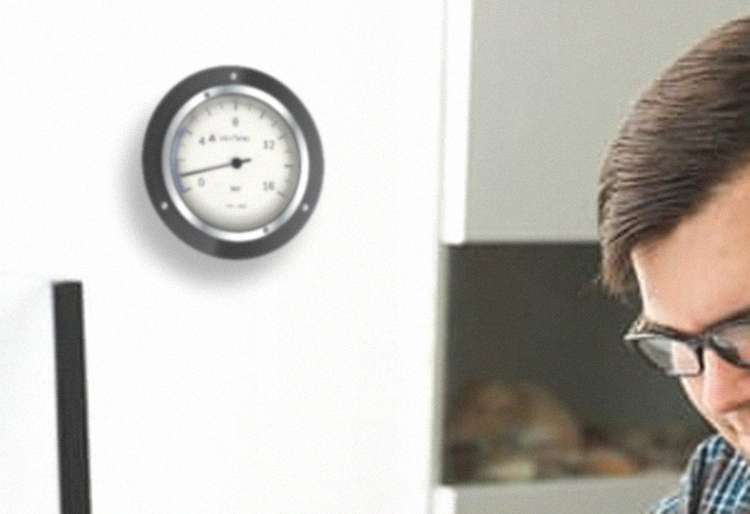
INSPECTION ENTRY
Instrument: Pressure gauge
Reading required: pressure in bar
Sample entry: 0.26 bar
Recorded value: 1 bar
